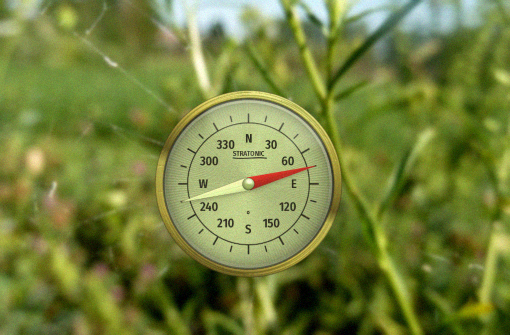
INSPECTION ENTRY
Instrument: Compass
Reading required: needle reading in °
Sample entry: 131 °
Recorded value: 75 °
